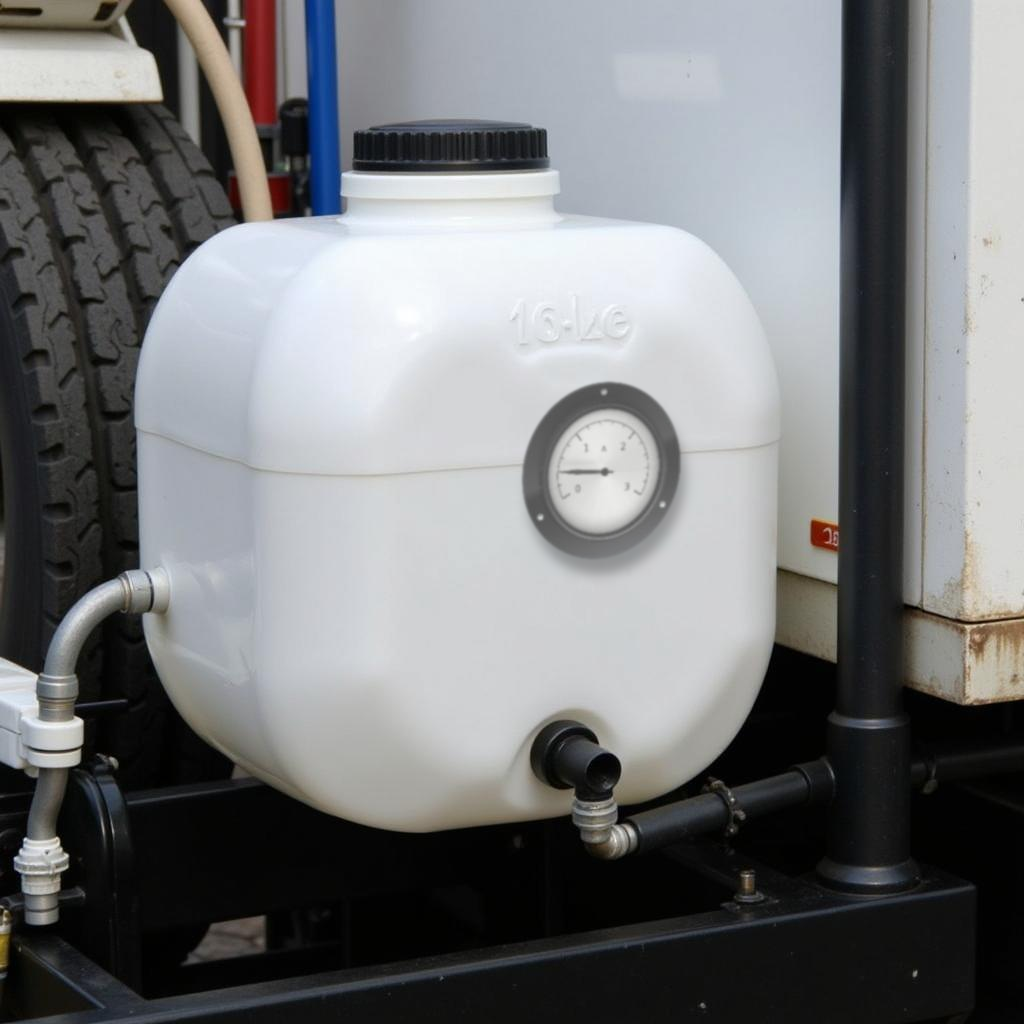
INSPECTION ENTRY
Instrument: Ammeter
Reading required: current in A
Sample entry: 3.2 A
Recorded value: 0.4 A
